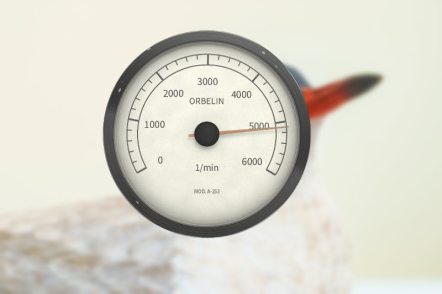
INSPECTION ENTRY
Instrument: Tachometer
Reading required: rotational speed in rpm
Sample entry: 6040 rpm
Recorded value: 5100 rpm
